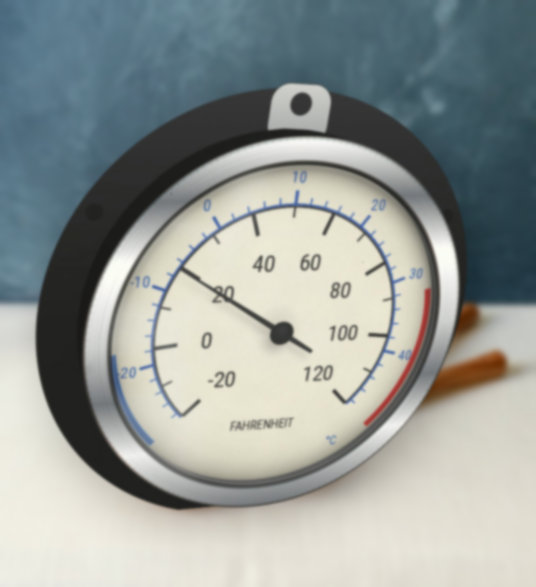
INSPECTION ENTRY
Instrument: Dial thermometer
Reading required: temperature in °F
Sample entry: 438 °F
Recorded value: 20 °F
